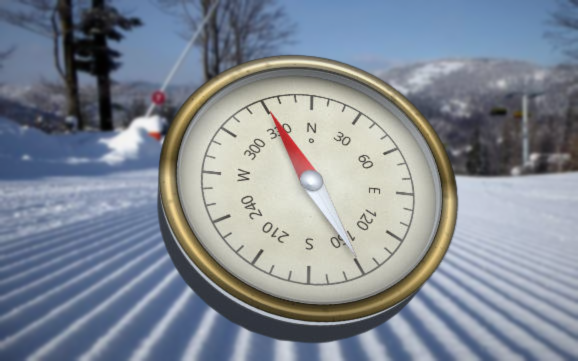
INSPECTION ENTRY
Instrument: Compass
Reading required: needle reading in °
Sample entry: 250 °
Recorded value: 330 °
